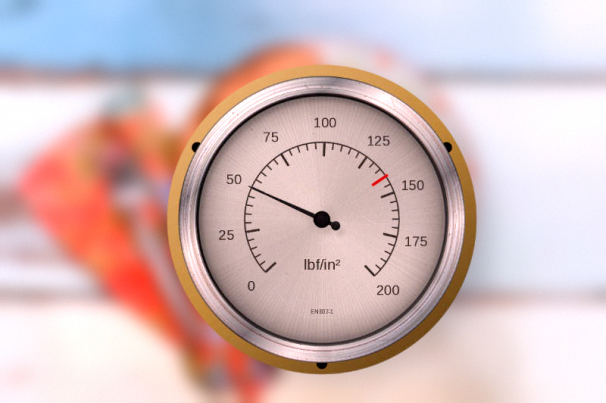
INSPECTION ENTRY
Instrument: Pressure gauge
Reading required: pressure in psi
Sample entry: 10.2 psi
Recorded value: 50 psi
